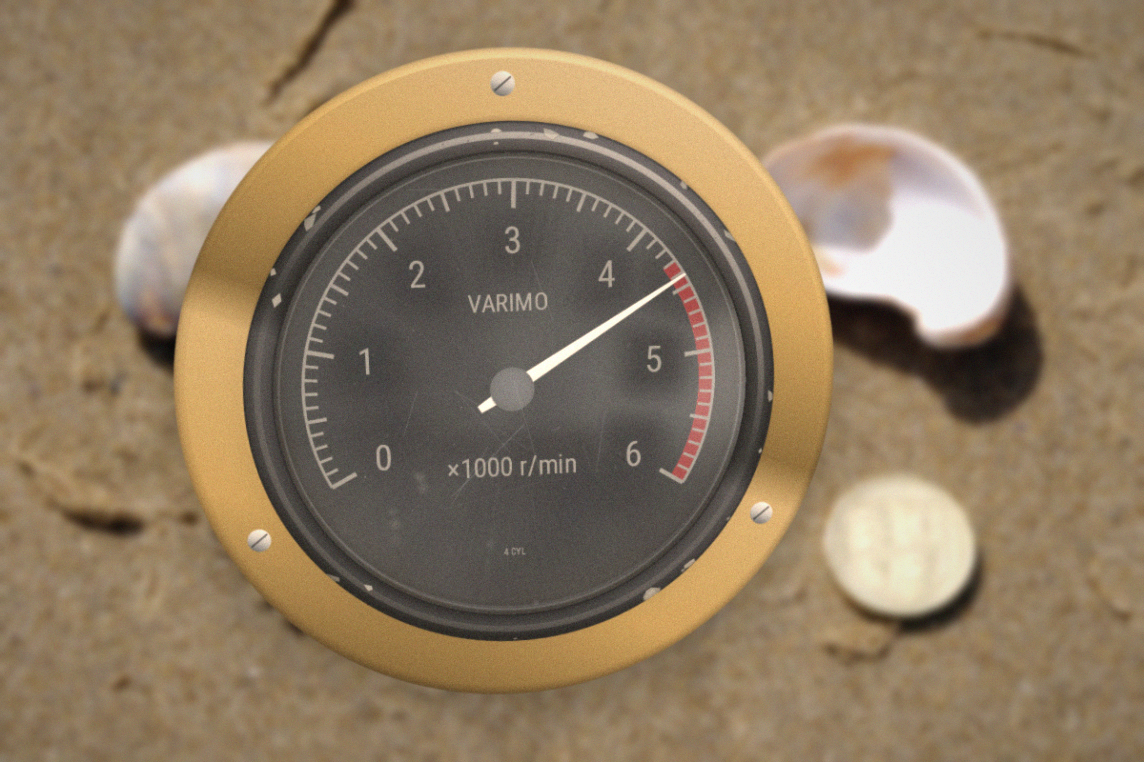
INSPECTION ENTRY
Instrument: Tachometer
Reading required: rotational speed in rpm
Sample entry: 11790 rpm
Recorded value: 4400 rpm
